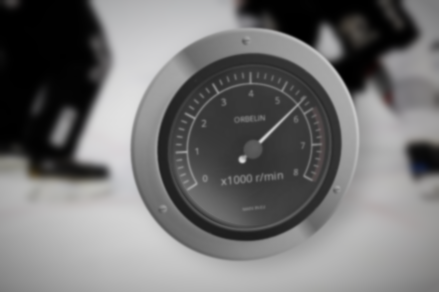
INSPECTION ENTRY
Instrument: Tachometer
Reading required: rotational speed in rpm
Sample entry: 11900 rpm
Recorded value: 5600 rpm
